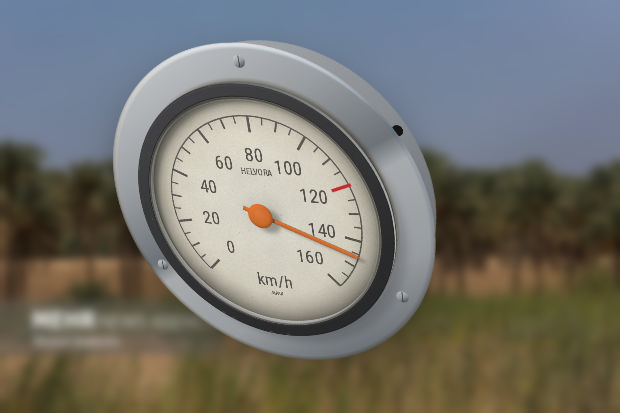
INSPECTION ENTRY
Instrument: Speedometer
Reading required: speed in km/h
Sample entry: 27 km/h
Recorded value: 145 km/h
